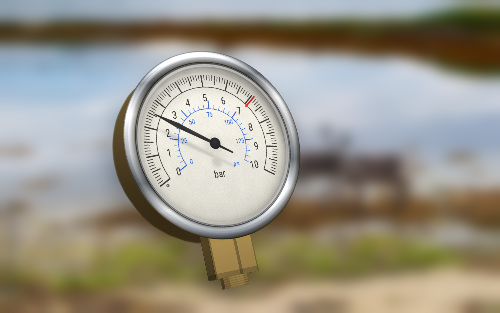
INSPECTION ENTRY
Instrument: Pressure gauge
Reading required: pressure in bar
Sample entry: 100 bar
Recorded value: 2.5 bar
